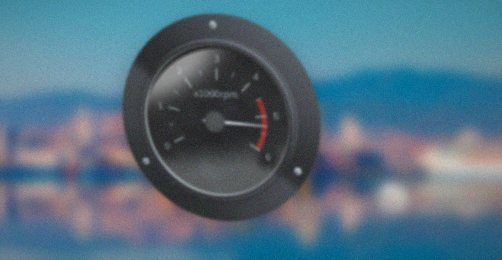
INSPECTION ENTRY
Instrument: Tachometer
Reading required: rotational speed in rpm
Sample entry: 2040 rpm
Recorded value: 5250 rpm
